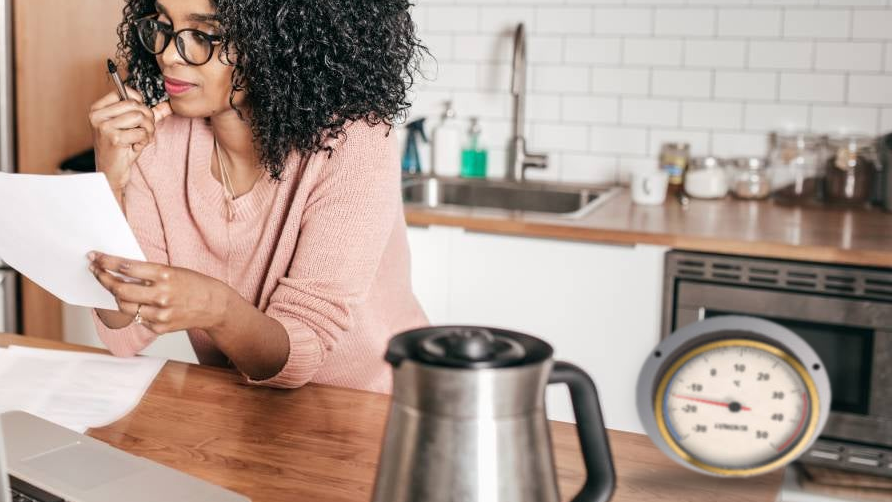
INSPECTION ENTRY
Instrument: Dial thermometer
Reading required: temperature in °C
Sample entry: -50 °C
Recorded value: -15 °C
